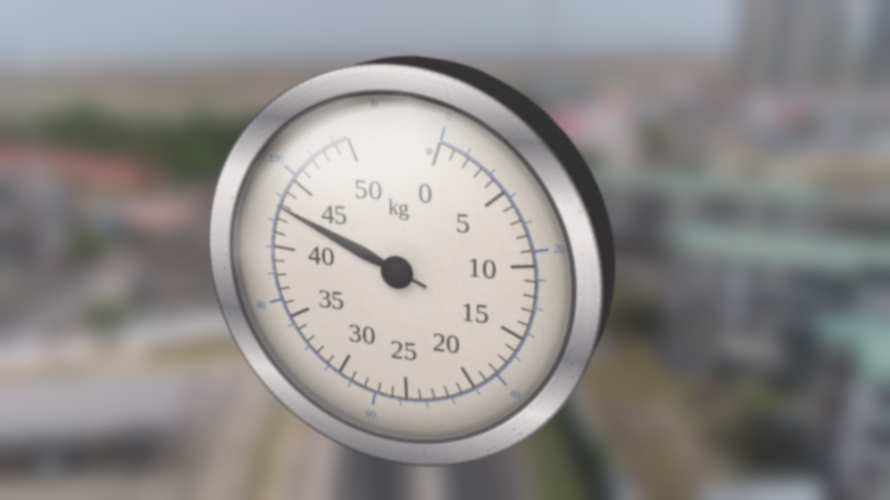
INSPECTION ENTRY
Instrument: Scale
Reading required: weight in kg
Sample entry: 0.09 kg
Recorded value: 43 kg
